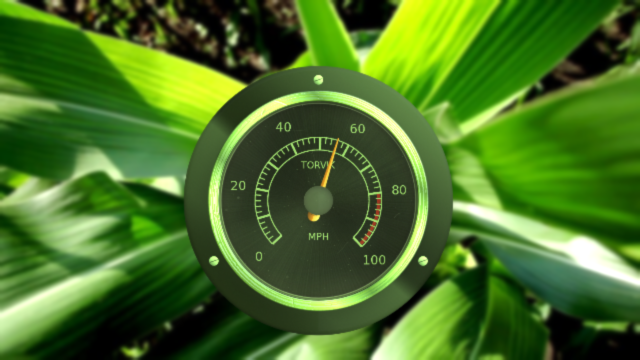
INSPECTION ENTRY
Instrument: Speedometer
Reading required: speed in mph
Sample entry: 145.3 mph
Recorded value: 56 mph
